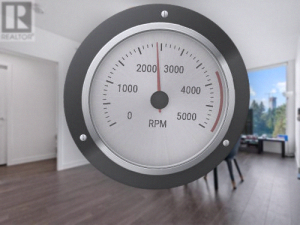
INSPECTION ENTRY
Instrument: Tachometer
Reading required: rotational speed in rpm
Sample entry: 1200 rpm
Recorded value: 2400 rpm
